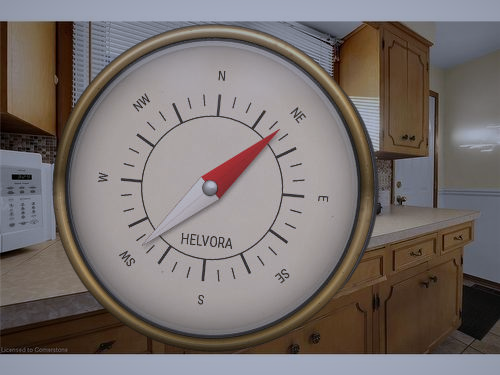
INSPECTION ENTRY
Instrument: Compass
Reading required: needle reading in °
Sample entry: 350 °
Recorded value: 45 °
